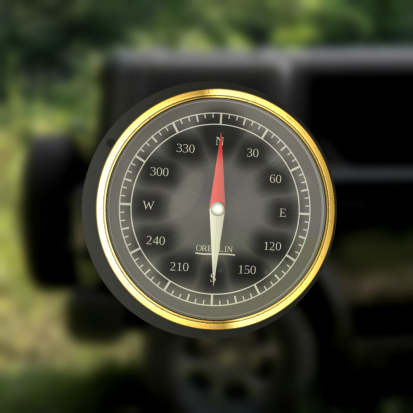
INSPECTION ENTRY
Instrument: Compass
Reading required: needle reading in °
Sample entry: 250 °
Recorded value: 0 °
